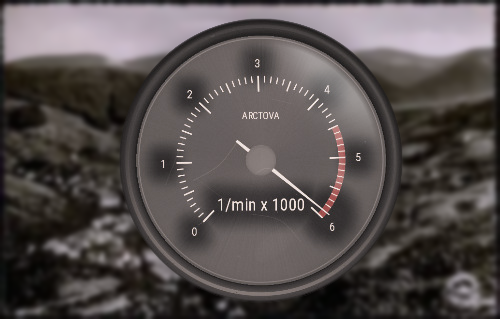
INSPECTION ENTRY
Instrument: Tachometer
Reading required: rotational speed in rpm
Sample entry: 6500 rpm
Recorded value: 5900 rpm
